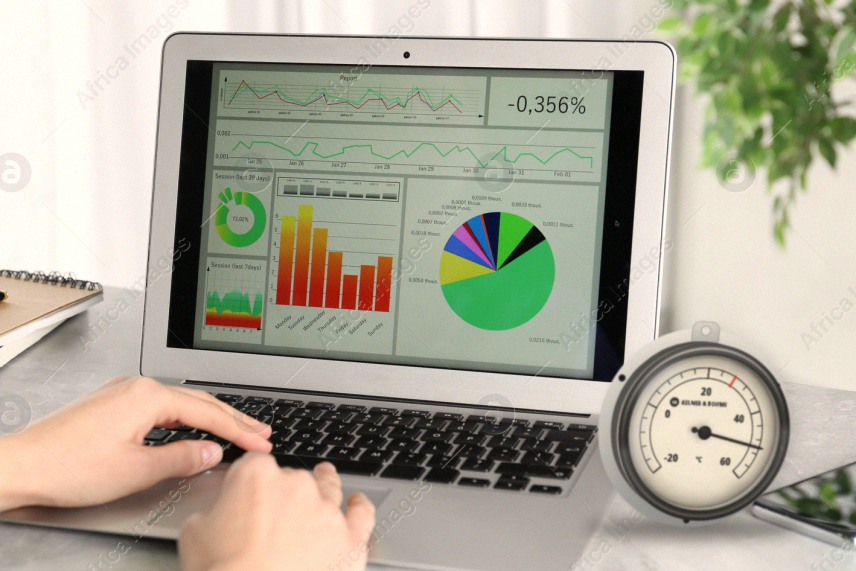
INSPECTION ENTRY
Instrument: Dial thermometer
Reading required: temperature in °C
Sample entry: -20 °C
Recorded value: 50 °C
